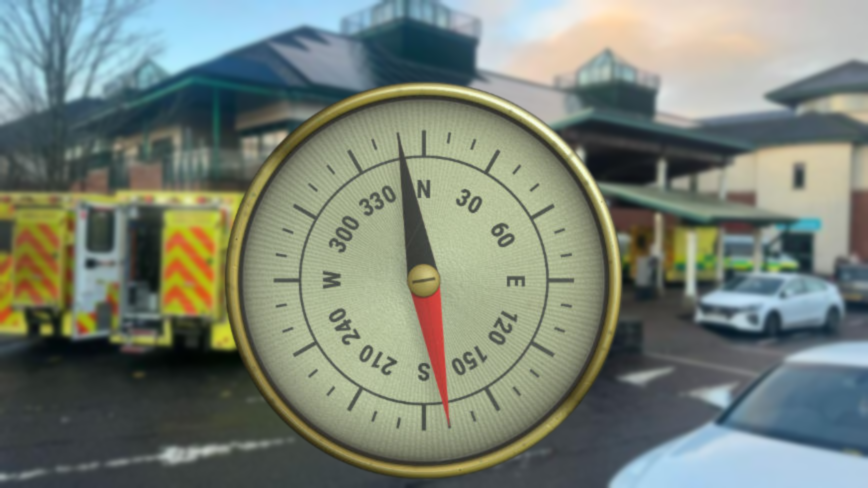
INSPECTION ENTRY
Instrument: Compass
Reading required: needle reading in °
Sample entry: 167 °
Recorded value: 170 °
